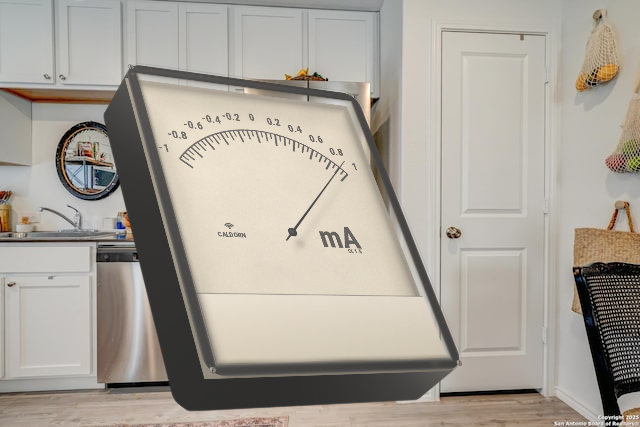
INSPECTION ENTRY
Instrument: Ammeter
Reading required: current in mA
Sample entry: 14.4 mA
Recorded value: 0.9 mA
